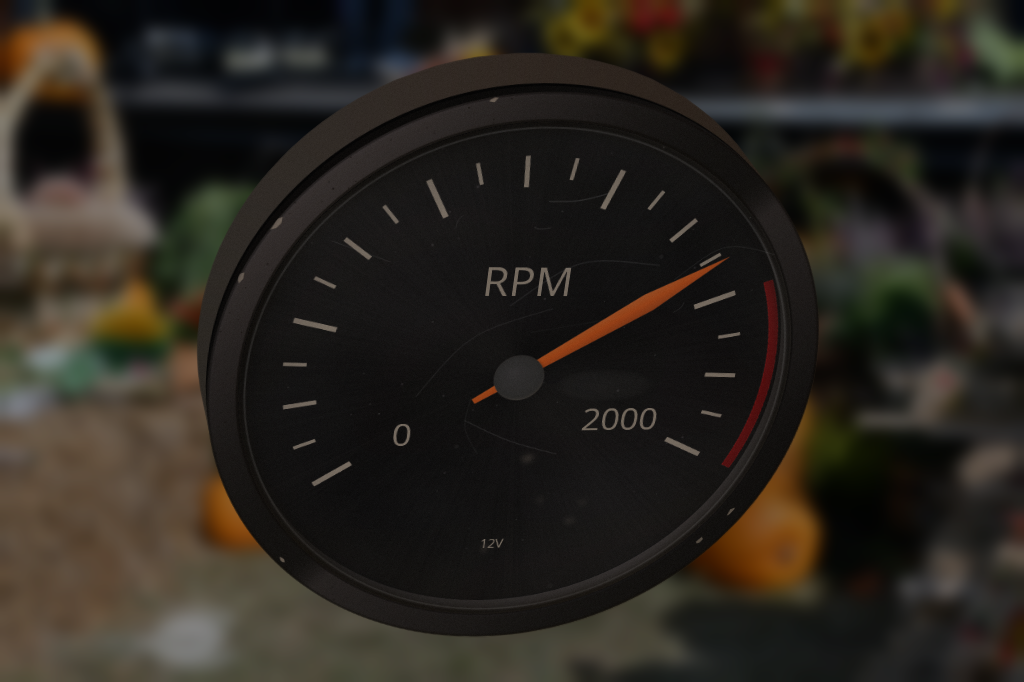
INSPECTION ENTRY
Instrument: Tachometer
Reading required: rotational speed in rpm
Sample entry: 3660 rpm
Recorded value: 1500 rpm
